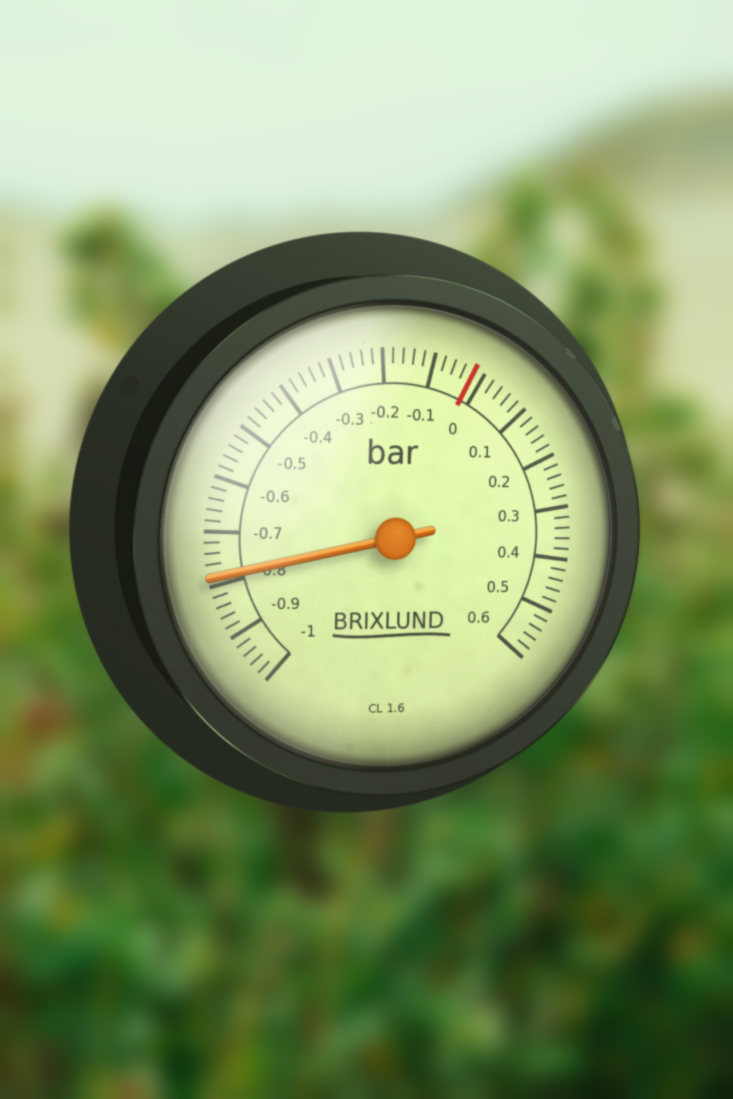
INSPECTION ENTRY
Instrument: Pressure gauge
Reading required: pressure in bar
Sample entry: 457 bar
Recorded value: -0.78 bar
